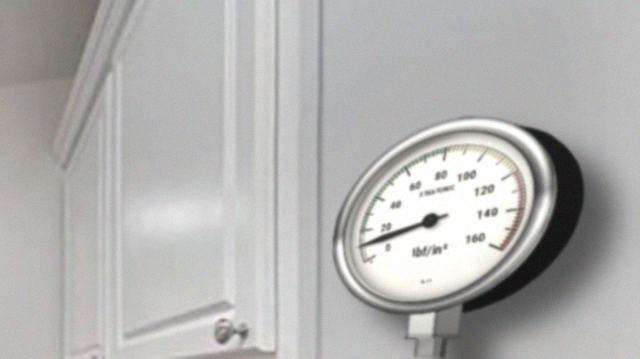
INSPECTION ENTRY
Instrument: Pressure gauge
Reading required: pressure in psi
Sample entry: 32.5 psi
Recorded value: 10 psi
